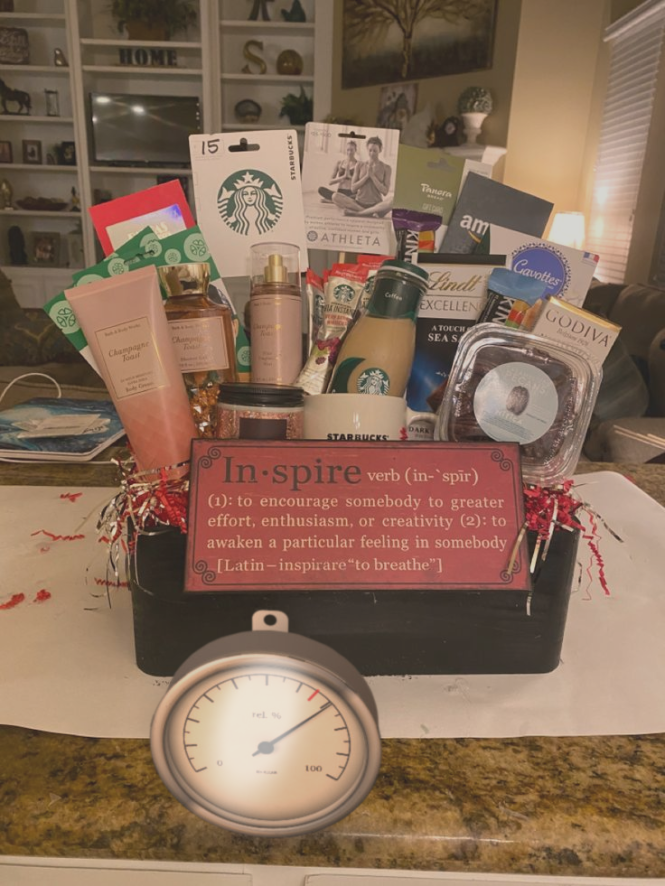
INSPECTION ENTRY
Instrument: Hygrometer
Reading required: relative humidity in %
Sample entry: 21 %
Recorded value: 70 %
